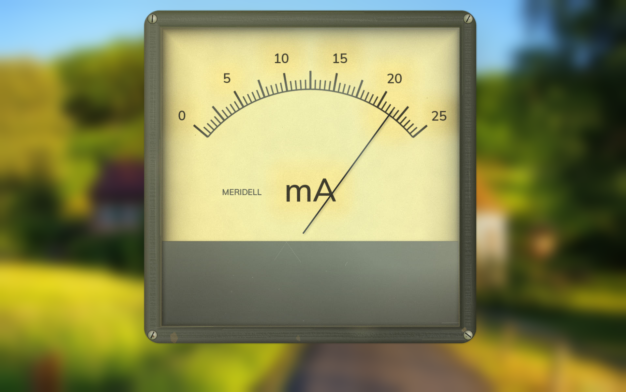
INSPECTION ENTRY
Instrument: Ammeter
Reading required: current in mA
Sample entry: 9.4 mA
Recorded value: 21.5 mA
